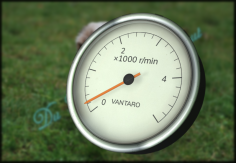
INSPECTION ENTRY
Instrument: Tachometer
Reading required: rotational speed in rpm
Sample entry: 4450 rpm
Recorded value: 200 rpm
